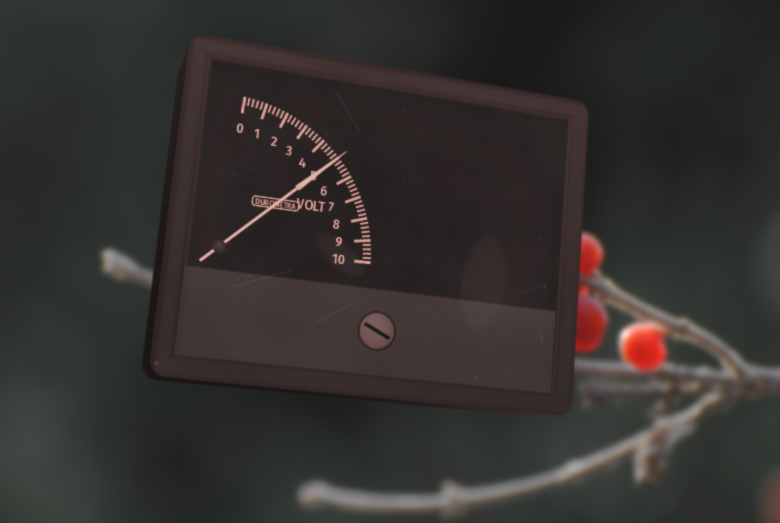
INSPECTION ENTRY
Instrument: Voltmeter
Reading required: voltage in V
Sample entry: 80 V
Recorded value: 5 V
